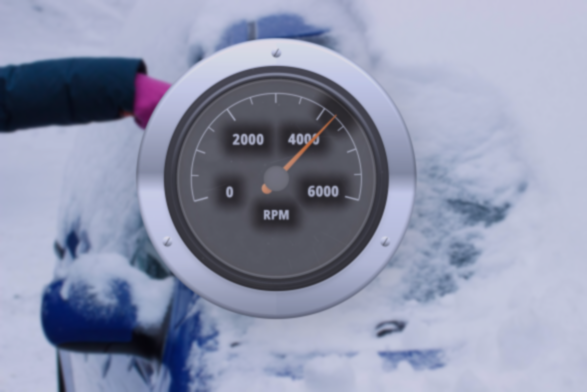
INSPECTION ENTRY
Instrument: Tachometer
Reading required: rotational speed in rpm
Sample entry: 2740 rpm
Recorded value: 4250 rpm
